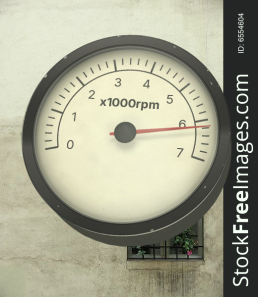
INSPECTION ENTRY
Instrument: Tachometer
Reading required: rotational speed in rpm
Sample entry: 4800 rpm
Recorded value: 6200 rpm
